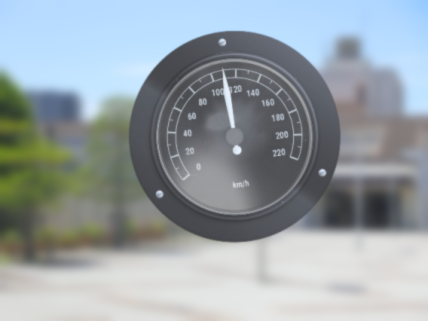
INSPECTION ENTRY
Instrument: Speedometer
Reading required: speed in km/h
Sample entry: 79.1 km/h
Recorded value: 110 km/h
